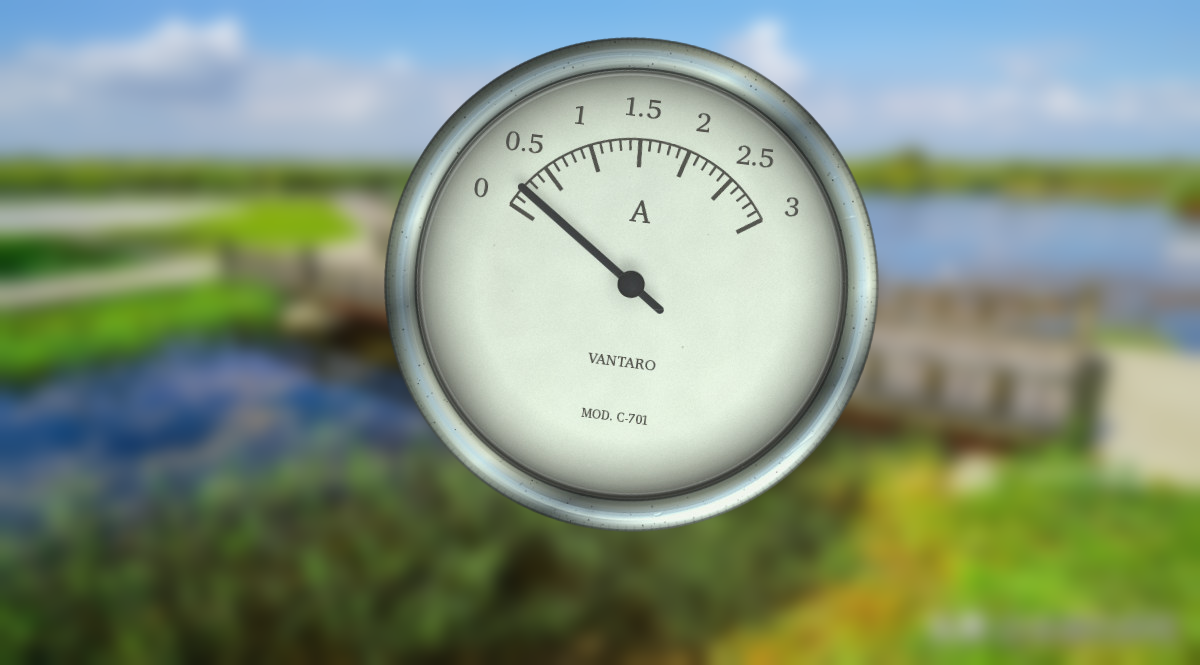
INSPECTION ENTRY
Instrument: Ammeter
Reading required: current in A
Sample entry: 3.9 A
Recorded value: 0.2 A
